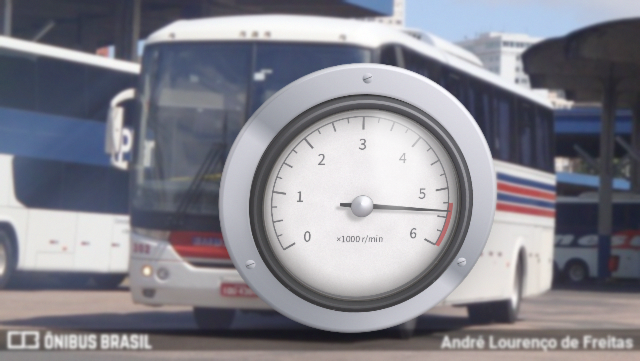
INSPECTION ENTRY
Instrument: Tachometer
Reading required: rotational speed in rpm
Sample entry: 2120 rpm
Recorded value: 5375 rpm
